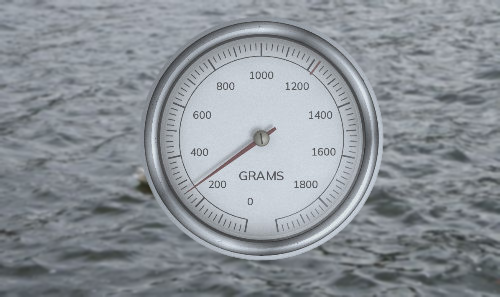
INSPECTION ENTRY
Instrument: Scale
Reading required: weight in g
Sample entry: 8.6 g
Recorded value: 260 g
